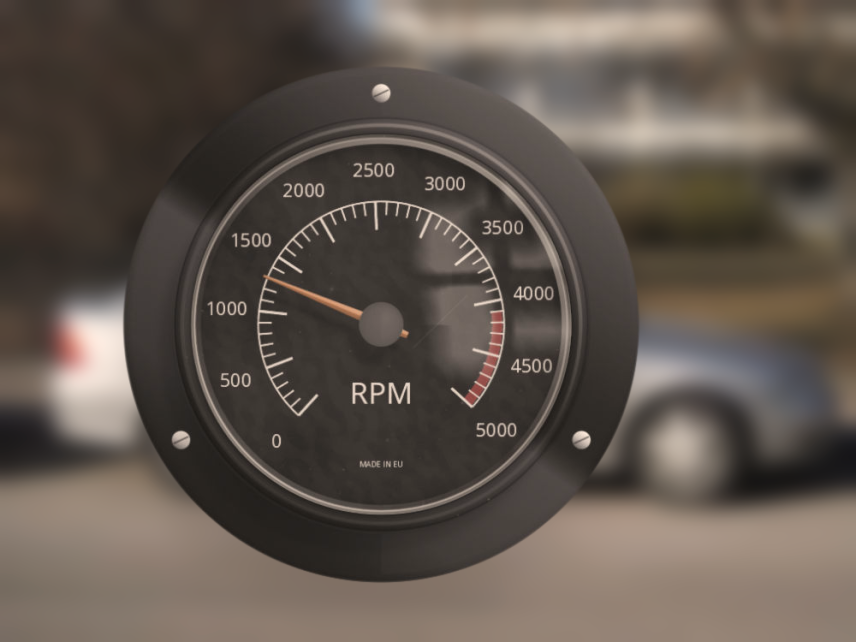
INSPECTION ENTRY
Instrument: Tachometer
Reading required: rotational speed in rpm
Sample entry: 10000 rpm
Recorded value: 1300 rpm
